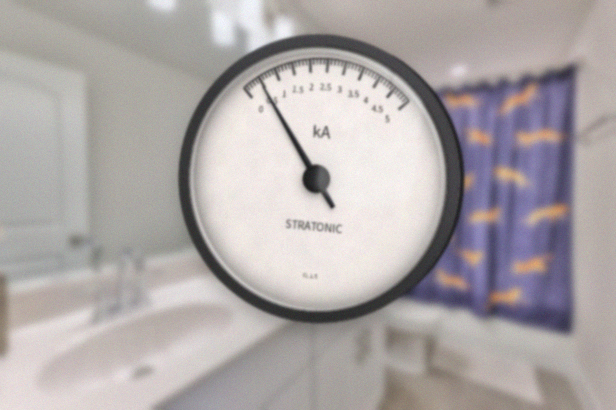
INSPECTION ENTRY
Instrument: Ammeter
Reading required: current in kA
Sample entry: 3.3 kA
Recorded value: 0.5 kA
